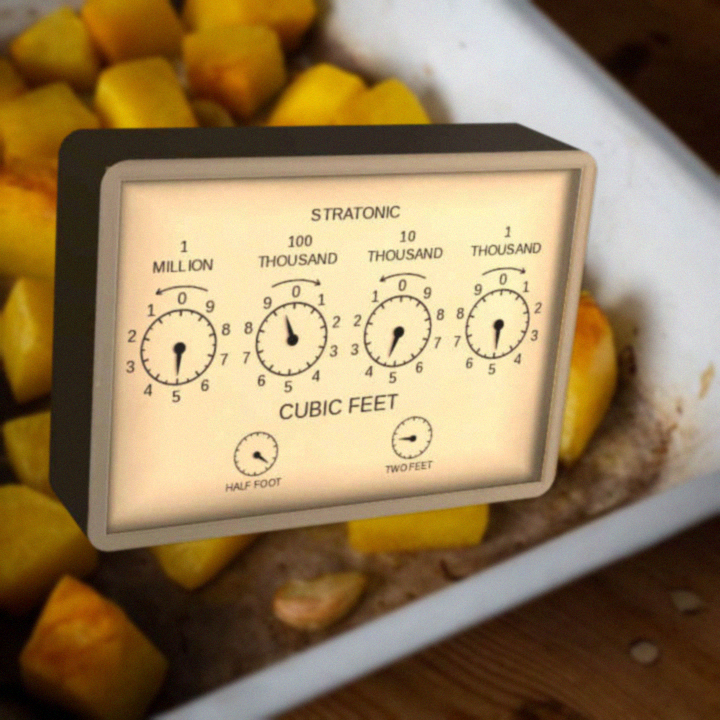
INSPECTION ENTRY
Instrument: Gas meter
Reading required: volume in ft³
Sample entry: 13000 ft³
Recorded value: 494500 ft³
